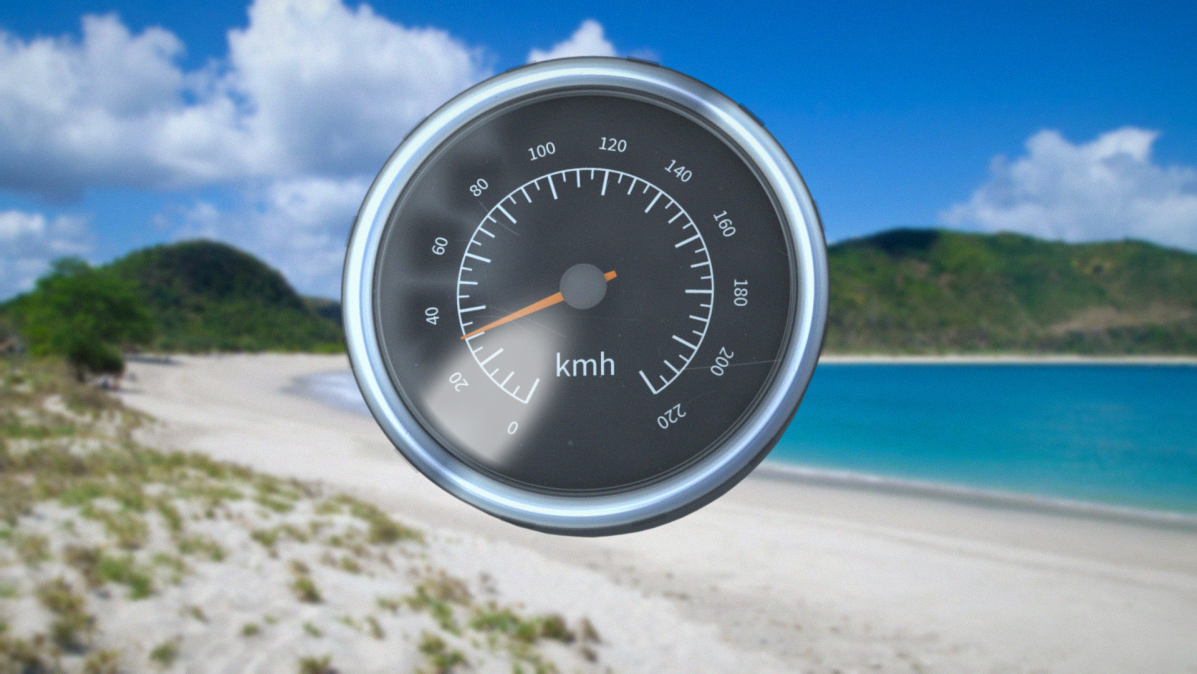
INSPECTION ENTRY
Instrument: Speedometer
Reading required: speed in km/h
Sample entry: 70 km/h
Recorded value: 30 km/h
